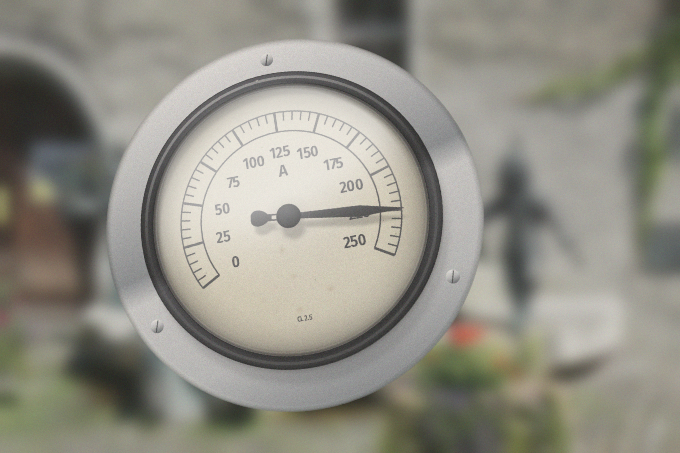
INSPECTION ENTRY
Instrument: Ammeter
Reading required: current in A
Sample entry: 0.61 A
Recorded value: 225 A
